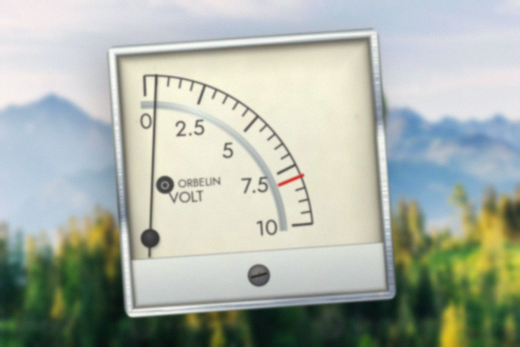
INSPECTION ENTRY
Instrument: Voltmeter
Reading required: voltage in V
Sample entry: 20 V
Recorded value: 0.5 V
